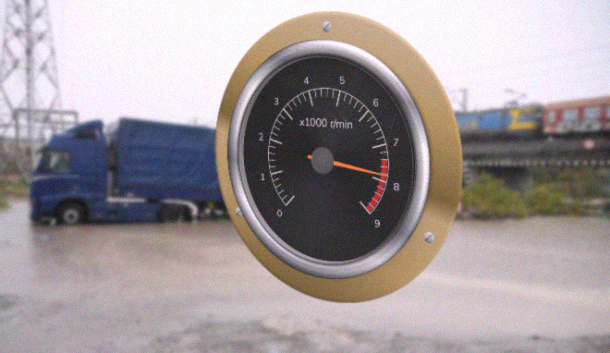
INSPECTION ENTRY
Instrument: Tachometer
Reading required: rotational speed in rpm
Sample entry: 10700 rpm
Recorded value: 7800 rpm
